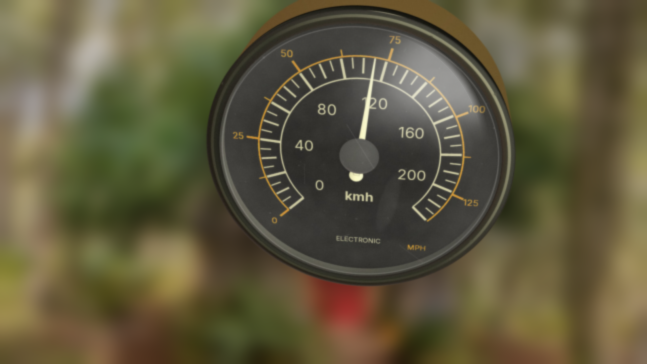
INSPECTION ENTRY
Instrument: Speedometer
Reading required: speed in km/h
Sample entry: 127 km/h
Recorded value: 115 km/h
